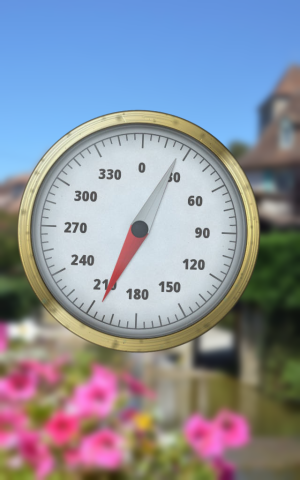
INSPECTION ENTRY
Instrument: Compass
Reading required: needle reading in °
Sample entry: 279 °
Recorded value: 205 °
